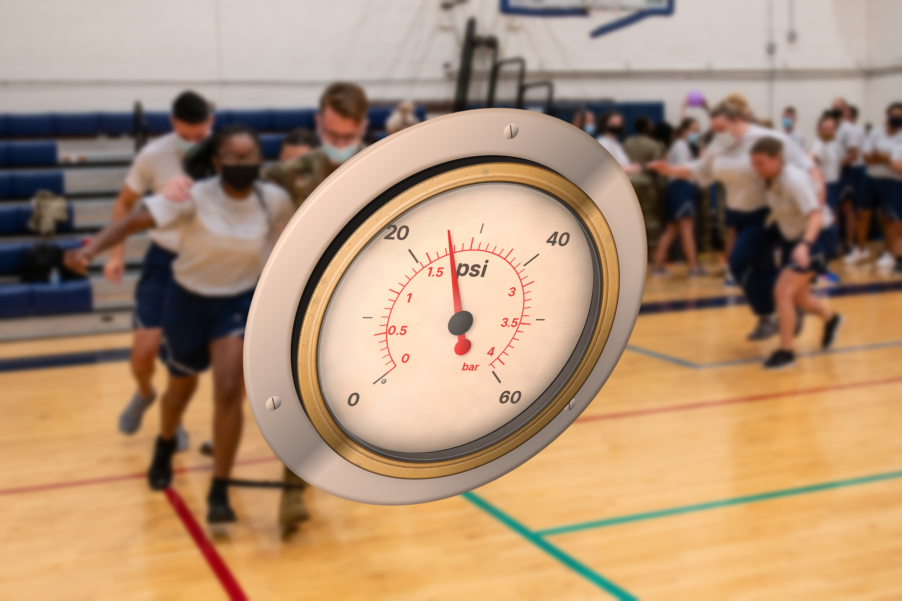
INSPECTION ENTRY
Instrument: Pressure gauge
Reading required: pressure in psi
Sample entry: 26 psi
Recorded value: 25 psi
